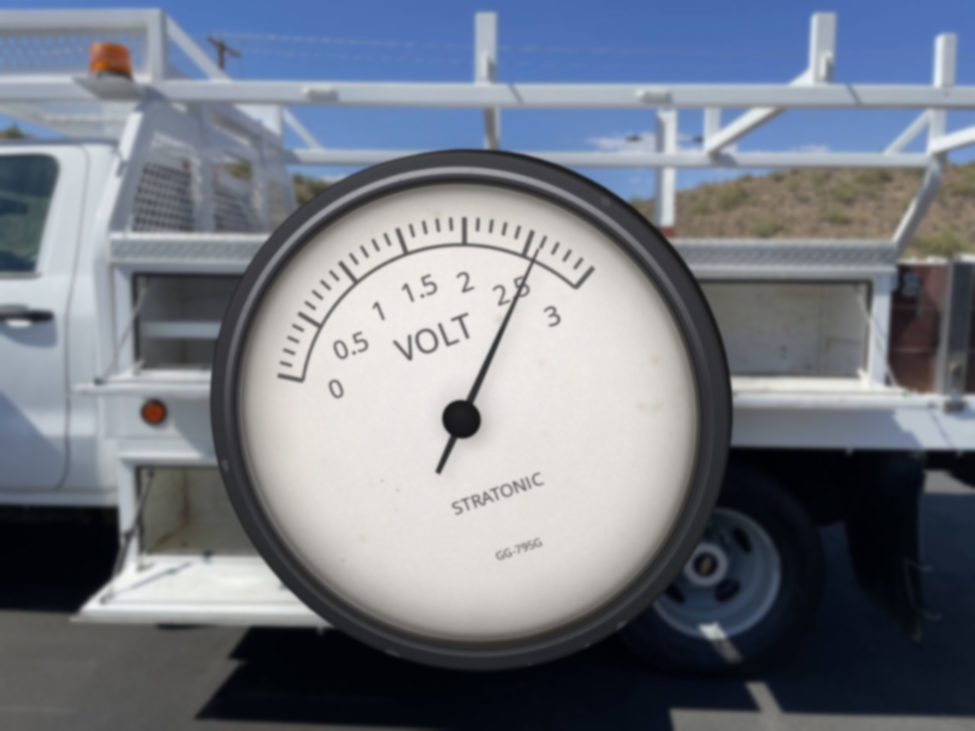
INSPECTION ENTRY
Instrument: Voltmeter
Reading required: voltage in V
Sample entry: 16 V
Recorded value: 2.6 V
